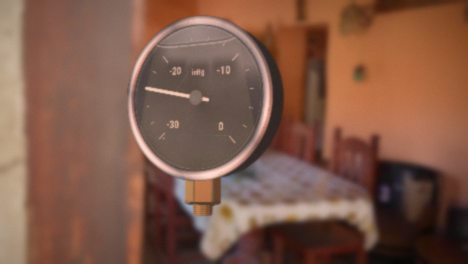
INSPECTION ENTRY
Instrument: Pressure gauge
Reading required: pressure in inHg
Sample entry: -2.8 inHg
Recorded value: -24 inHg
